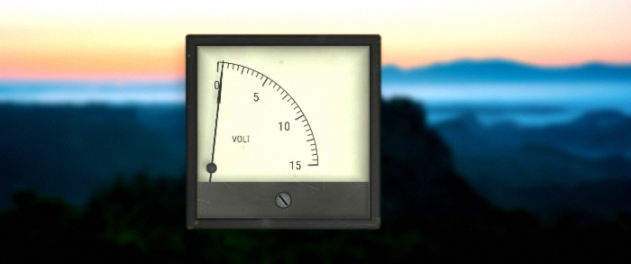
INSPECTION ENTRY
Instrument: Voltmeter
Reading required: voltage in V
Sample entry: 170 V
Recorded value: 0.5 V
